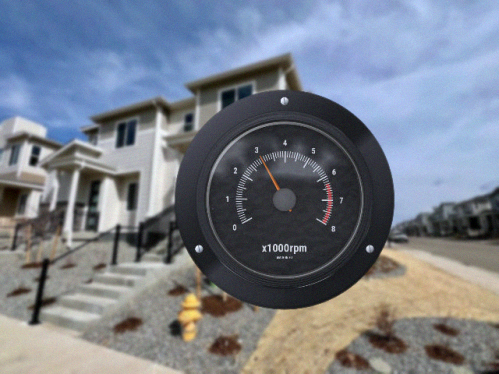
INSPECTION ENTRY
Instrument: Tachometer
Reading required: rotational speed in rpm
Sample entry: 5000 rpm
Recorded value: 3000 rpm
